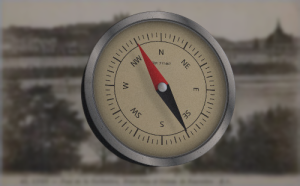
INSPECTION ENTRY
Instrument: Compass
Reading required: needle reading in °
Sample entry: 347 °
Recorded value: 330 °
